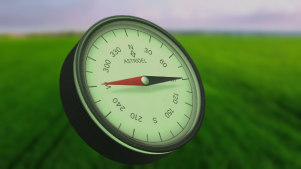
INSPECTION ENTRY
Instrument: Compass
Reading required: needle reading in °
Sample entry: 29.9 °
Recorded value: 270 °
